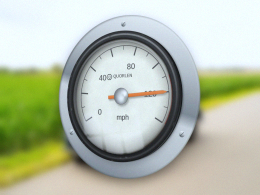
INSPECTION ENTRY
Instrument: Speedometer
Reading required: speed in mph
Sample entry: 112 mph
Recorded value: 120 mph
